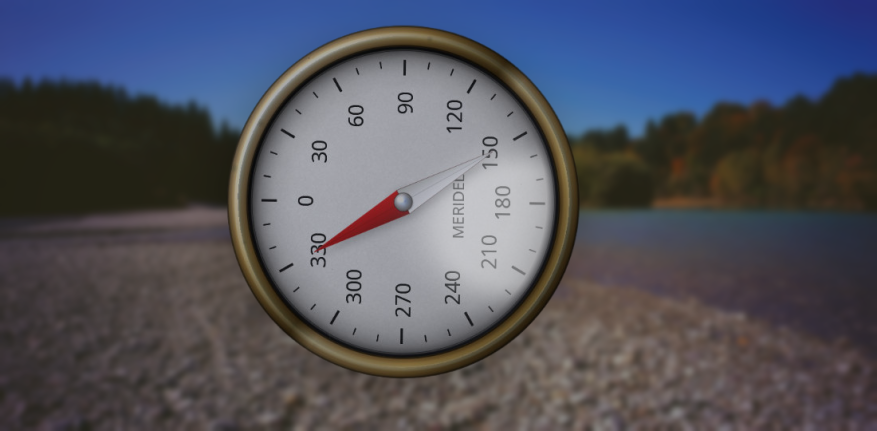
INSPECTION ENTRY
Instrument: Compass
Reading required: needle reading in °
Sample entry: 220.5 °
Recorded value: 330 °
